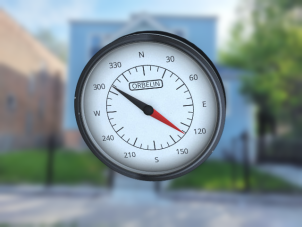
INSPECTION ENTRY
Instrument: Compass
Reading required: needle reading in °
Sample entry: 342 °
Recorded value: 130 °
